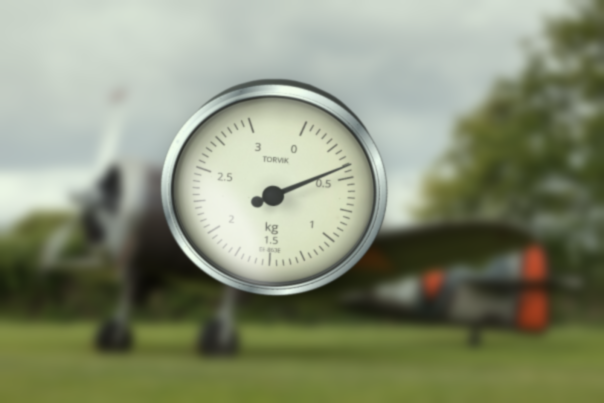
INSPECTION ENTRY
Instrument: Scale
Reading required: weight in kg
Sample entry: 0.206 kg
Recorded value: 0.4 kg
